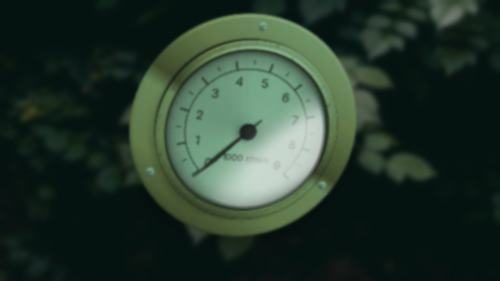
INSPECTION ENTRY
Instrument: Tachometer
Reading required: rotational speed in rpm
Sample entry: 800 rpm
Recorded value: 0 rpm
